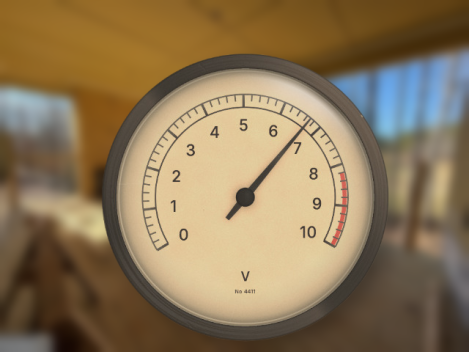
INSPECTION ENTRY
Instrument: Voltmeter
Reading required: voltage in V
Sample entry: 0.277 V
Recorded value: 6.7 V
